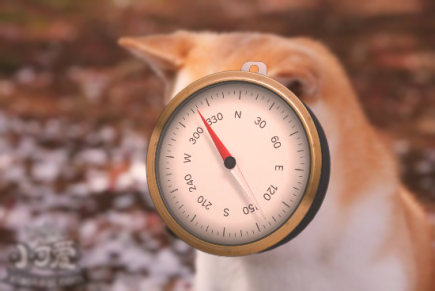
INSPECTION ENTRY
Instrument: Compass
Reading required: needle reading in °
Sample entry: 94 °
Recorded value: 320 °
